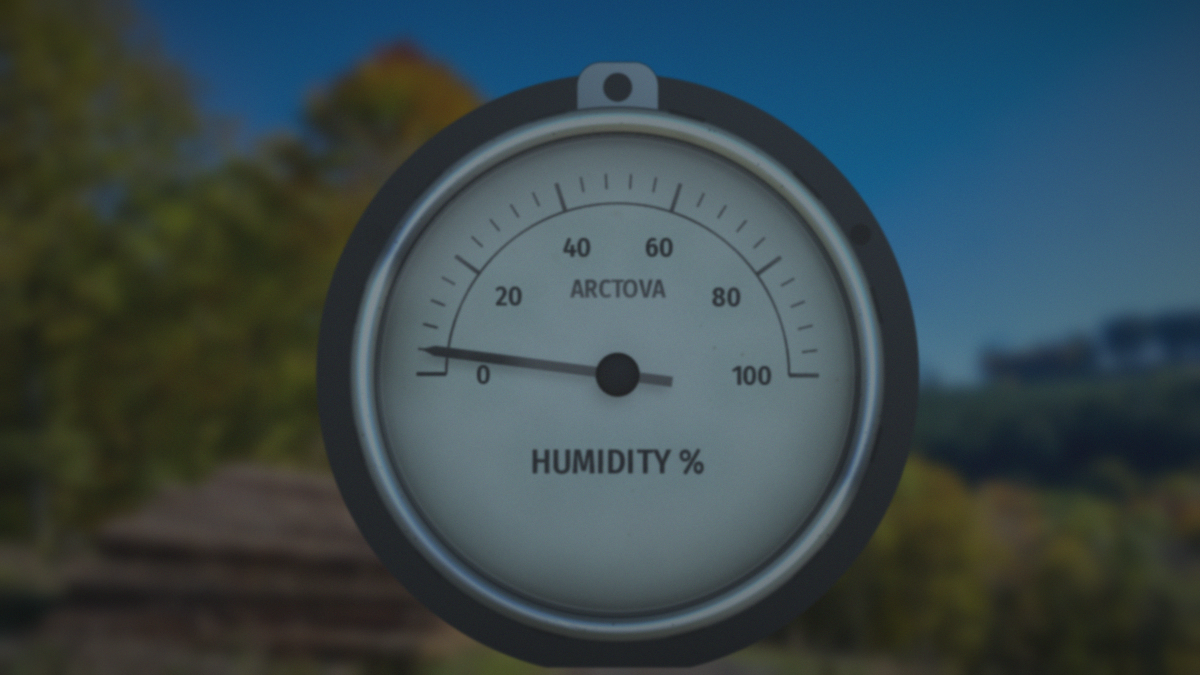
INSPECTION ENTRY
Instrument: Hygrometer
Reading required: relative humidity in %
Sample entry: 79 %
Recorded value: 4 %
